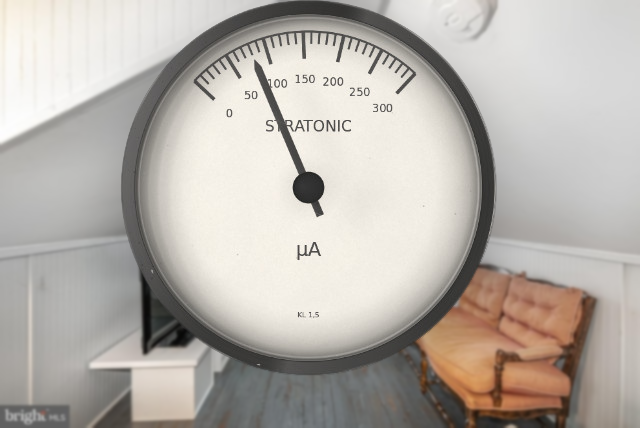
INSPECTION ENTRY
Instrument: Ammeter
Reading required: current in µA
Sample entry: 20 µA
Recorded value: 80 µA
